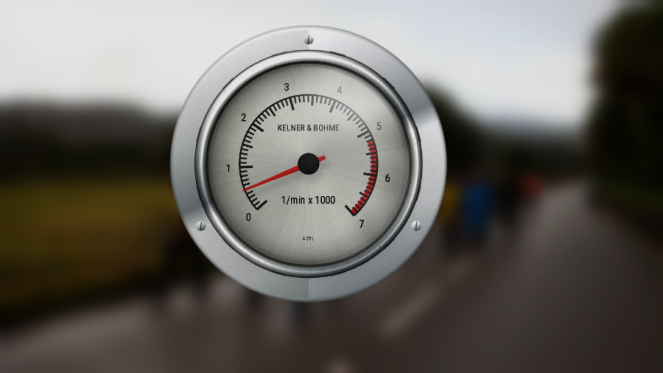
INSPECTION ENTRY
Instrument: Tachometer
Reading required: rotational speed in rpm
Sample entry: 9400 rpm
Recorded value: 500 rpm
